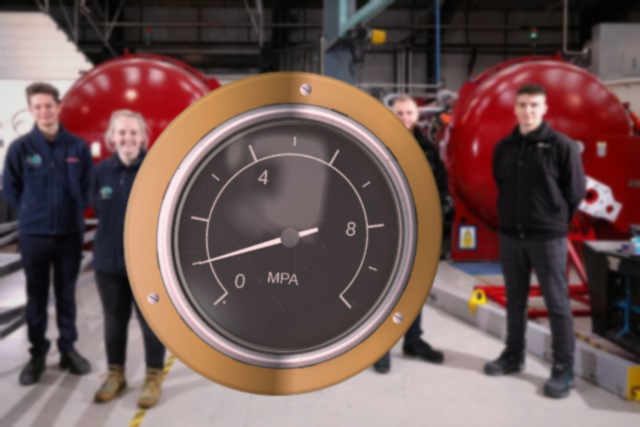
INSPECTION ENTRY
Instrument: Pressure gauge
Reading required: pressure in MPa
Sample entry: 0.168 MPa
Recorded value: 1 MPa
